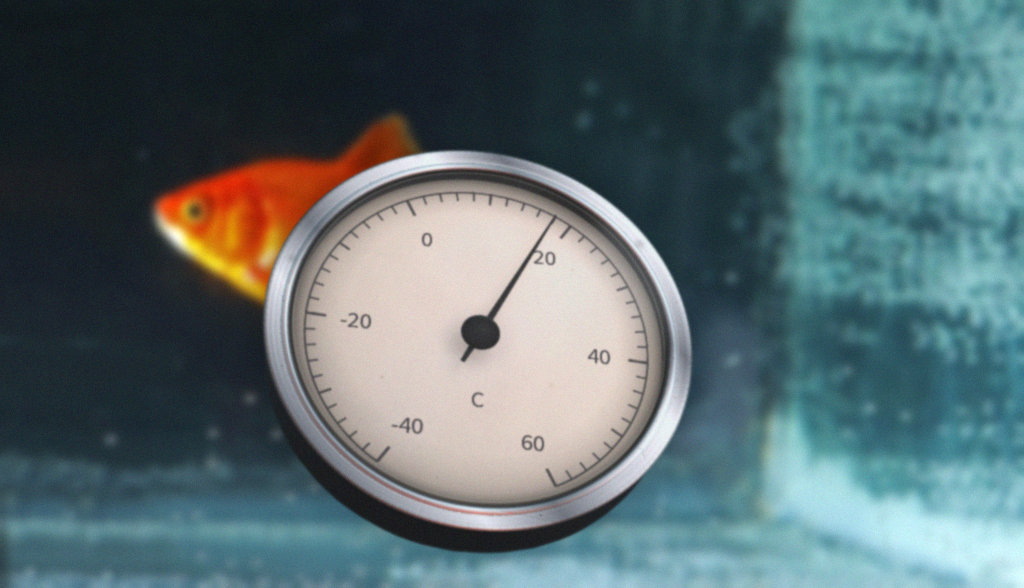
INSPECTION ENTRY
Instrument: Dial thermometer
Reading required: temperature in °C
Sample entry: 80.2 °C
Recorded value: 18 °C
